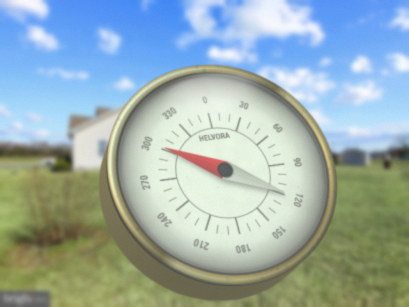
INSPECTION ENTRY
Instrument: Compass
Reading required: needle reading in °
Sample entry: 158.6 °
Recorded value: 300 °
